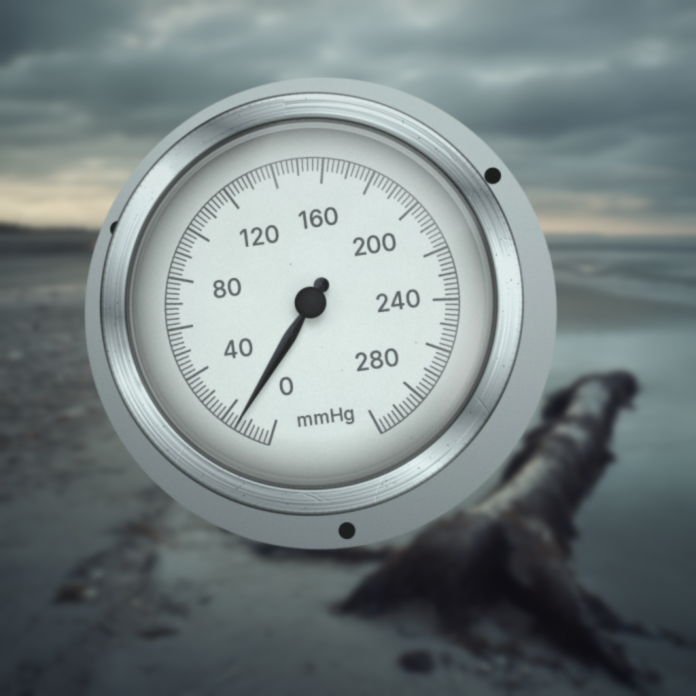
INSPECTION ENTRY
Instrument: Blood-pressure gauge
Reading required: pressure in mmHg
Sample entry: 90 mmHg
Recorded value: 14 mmHg
